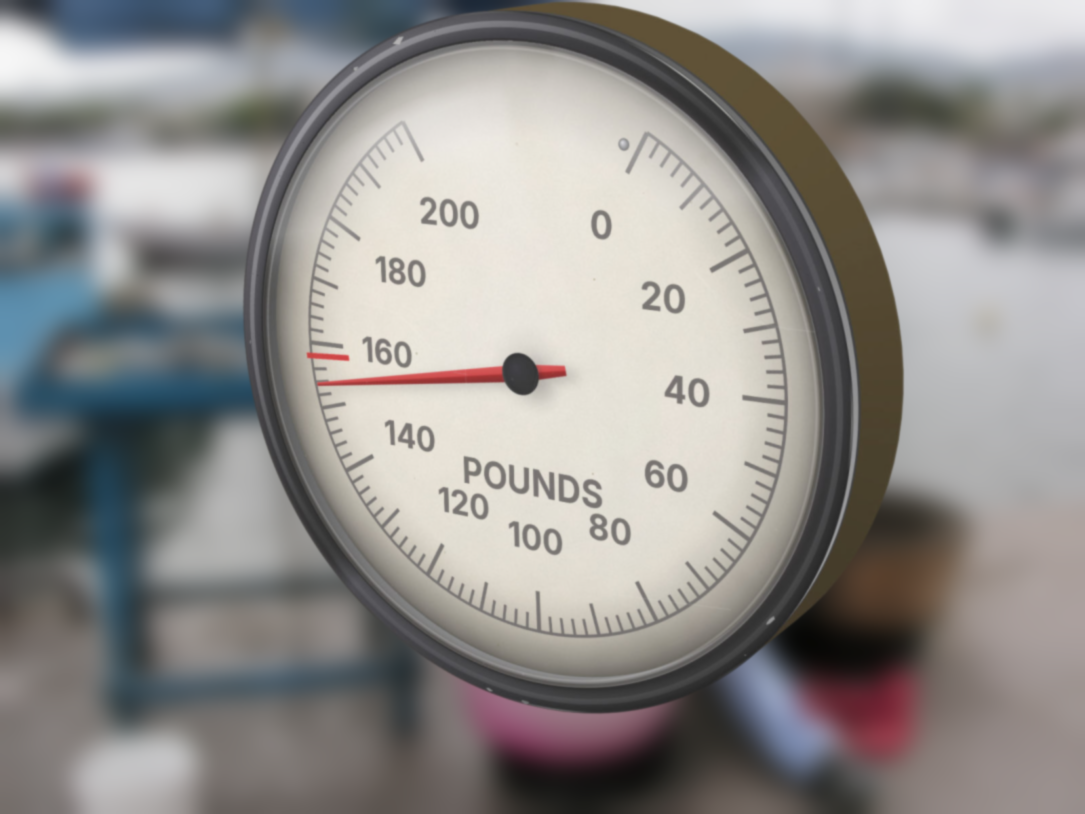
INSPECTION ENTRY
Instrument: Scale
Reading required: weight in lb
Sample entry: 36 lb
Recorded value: 154 lb
